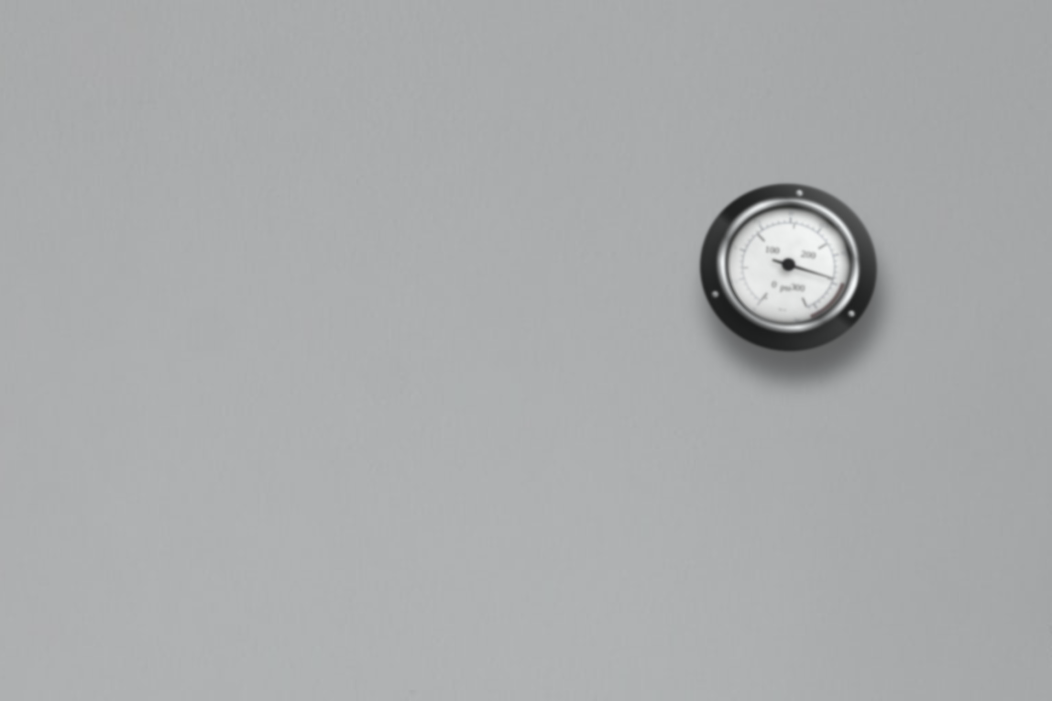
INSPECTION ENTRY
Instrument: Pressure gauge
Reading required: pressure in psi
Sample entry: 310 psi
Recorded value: 250 psi
